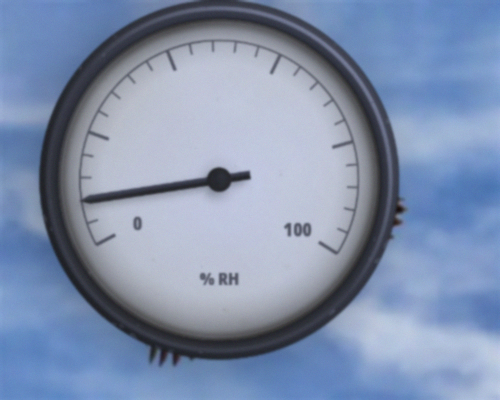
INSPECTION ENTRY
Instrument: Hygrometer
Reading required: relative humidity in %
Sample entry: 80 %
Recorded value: 8 %
